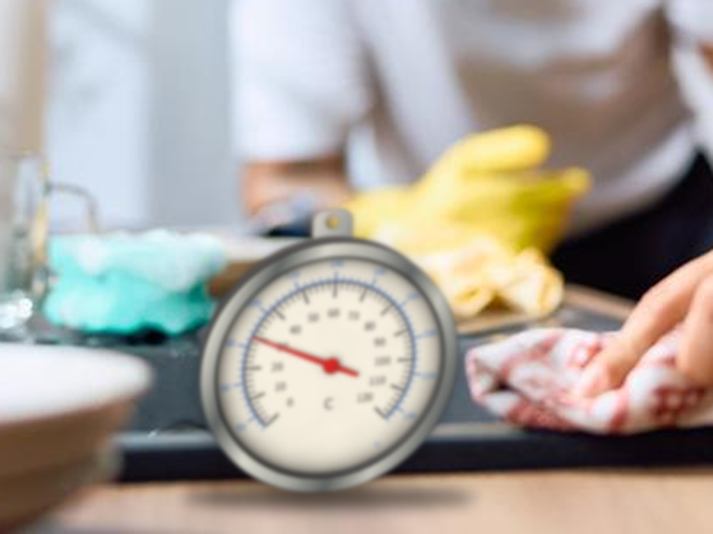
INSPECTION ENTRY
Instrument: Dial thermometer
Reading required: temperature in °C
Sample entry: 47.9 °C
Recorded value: 30 °C
